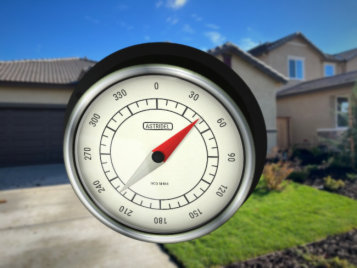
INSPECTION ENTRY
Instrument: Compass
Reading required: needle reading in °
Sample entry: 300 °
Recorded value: 45 °
